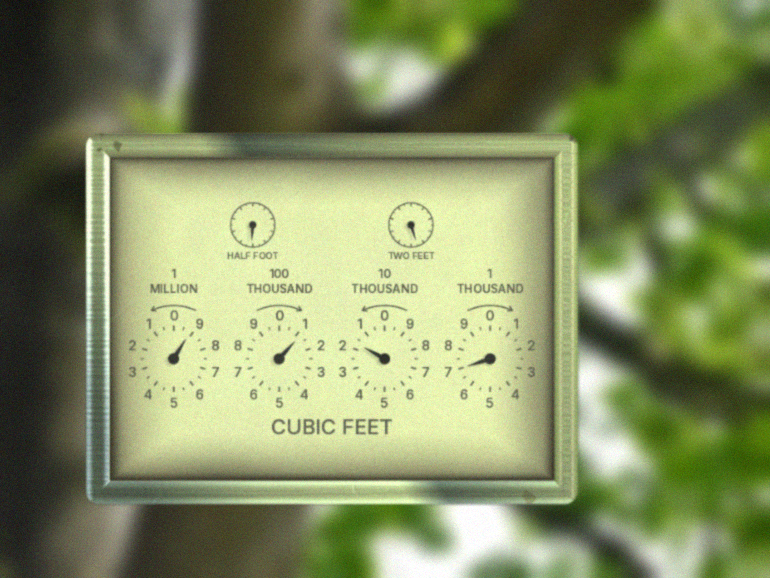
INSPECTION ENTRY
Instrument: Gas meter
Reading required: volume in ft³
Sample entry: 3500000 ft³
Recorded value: 911700 ft³
